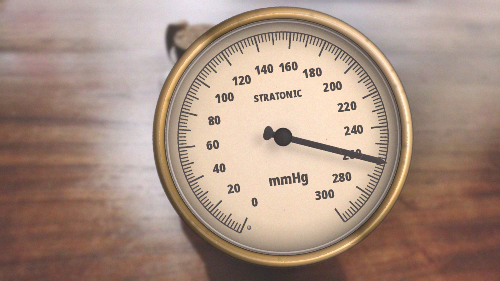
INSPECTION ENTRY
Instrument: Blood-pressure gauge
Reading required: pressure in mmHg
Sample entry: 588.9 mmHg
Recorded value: 260 mmHg
